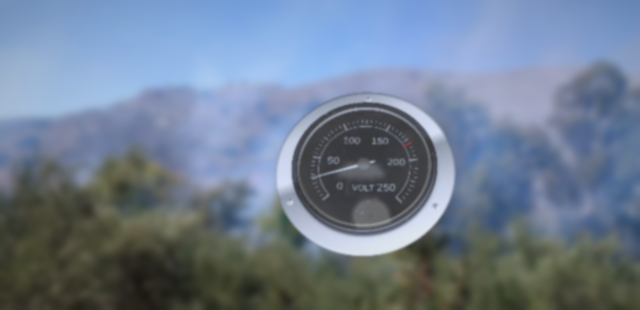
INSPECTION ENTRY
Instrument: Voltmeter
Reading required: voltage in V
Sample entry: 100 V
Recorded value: 25 V
